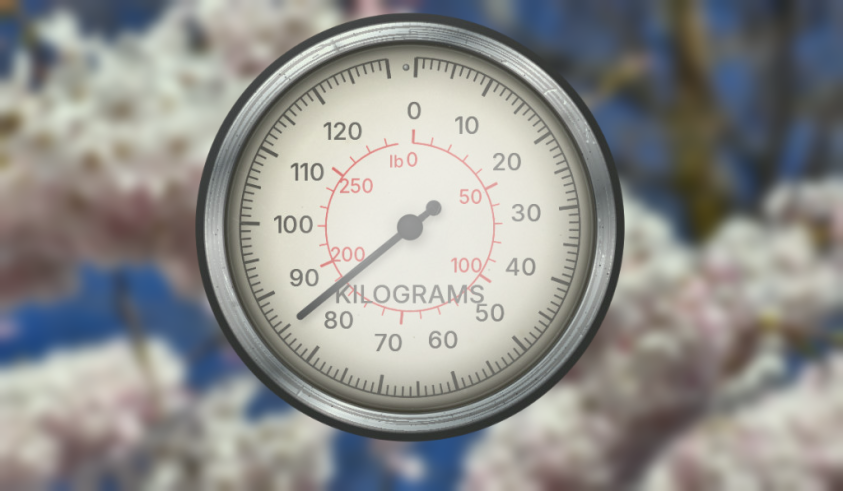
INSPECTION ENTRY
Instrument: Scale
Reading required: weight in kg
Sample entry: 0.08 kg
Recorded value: 85 kg
